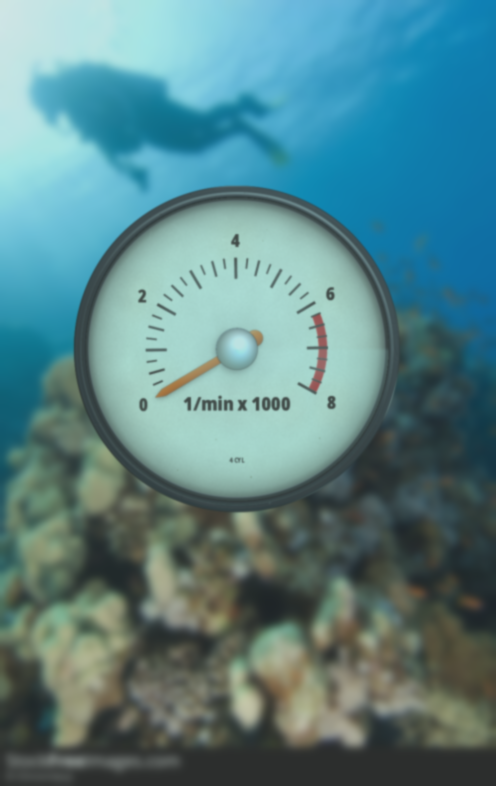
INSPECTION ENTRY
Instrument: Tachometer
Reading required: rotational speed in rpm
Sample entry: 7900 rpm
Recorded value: 0 rpm
